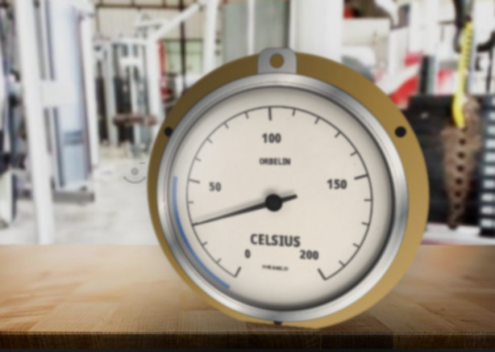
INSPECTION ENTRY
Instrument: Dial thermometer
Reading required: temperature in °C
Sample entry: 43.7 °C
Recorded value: 30 °C
